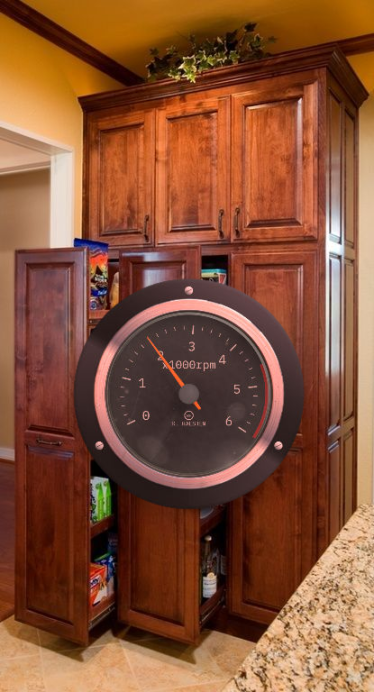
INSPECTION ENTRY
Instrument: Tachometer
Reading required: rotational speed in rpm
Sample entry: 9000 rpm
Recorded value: 2000 rpm
